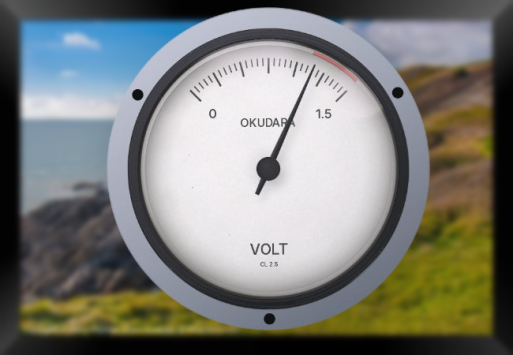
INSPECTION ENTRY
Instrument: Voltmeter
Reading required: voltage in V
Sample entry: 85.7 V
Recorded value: 1.15 V
